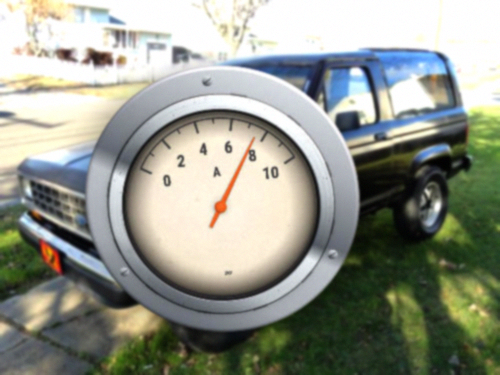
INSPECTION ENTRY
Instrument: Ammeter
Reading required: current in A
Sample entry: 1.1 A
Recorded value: 7.5 A
